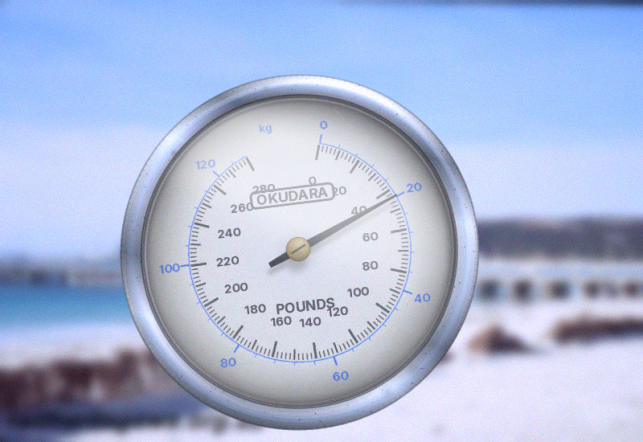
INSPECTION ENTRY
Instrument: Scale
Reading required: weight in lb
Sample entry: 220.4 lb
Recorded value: 44 lb
